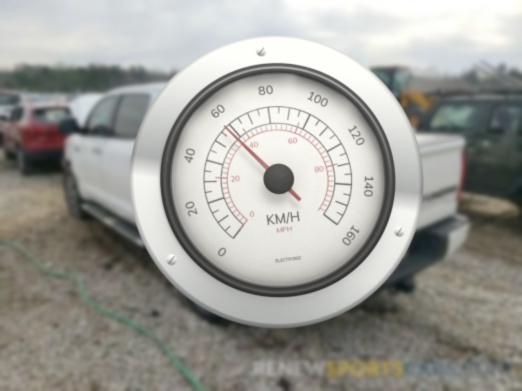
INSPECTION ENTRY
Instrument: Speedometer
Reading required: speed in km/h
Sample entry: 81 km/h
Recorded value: 57.5 km/h
